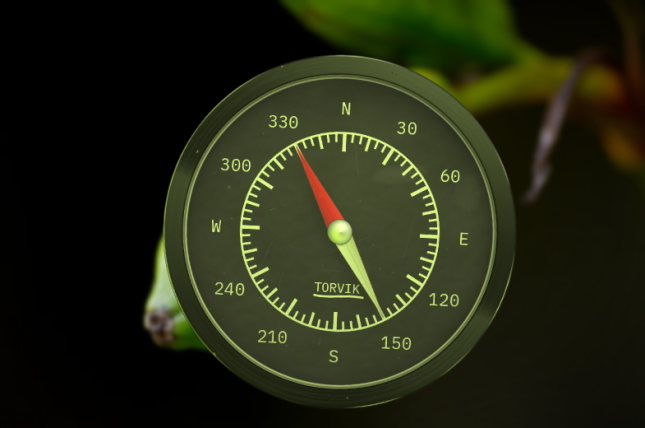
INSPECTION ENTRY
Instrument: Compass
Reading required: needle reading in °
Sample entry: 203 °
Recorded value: 330 °
